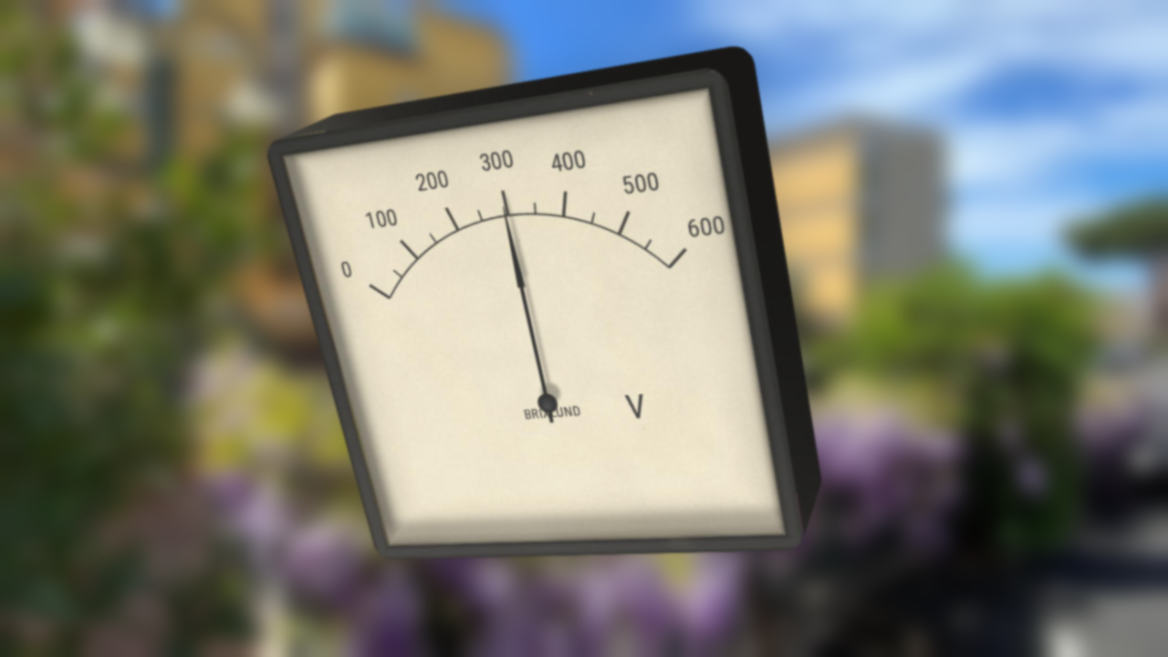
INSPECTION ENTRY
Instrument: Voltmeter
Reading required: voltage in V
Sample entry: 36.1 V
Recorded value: 300 V
